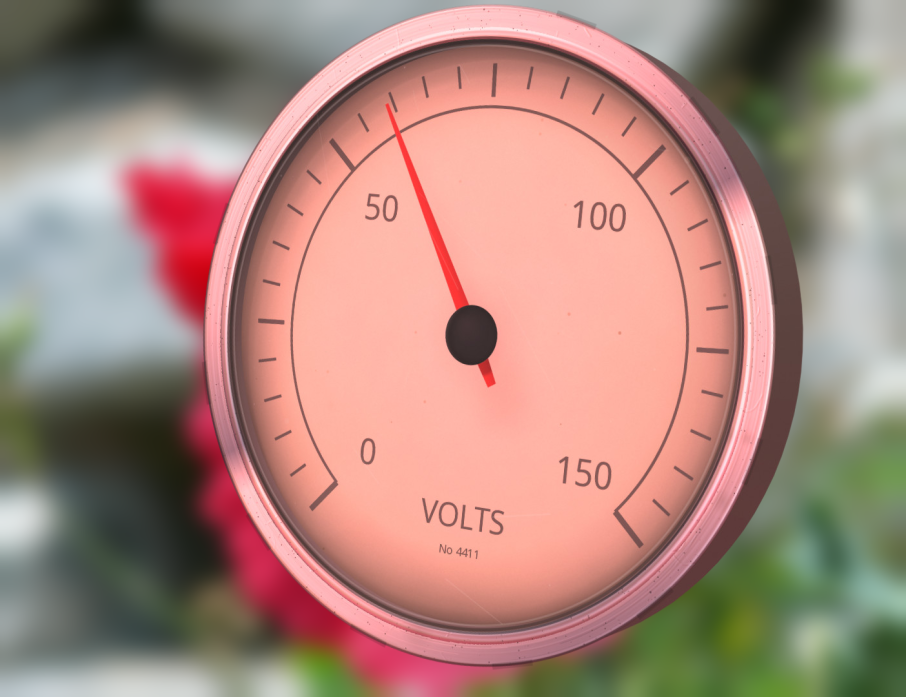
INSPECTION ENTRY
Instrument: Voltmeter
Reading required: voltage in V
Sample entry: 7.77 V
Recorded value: 60 V
